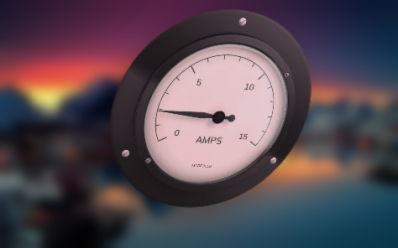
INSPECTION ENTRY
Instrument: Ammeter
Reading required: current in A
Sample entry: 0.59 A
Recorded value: 2 A
